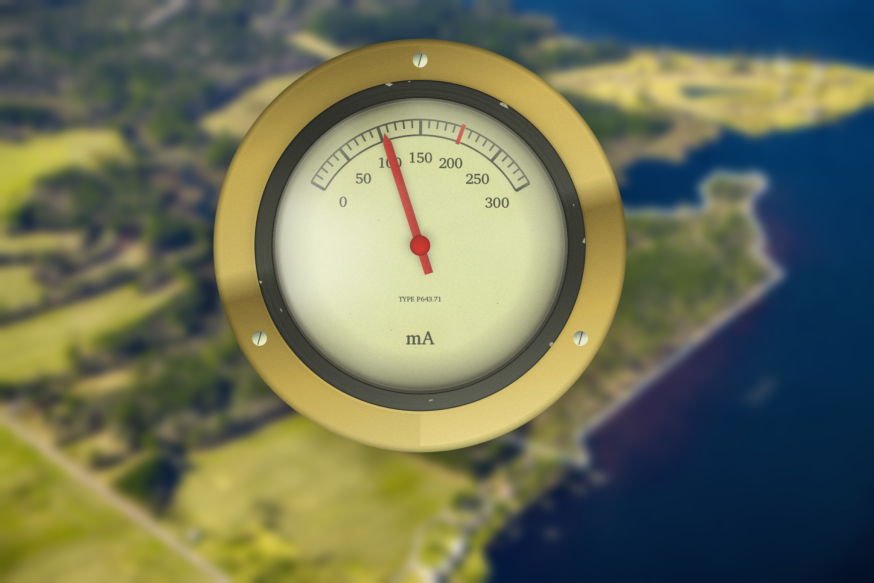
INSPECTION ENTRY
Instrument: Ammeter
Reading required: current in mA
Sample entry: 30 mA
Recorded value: 105 mA
